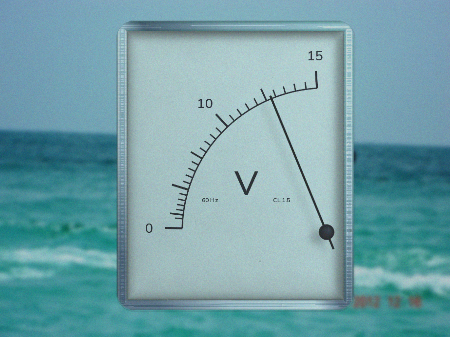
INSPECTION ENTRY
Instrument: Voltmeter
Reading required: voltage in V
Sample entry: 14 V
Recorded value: 12.75 V
